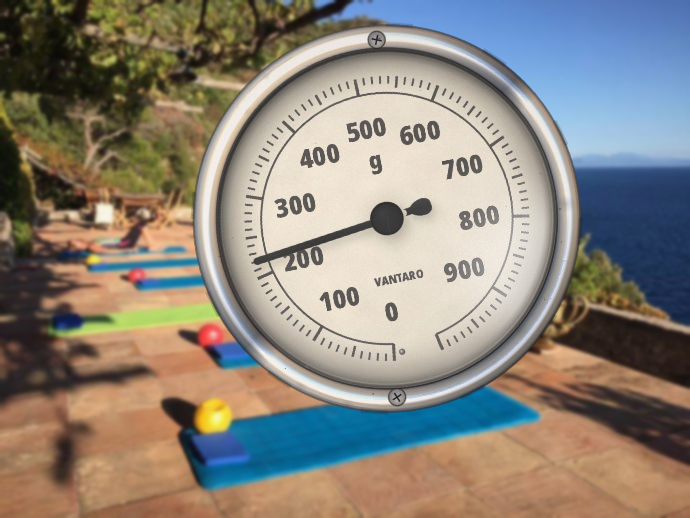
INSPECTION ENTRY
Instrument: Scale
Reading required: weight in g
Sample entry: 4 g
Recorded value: 220 g
